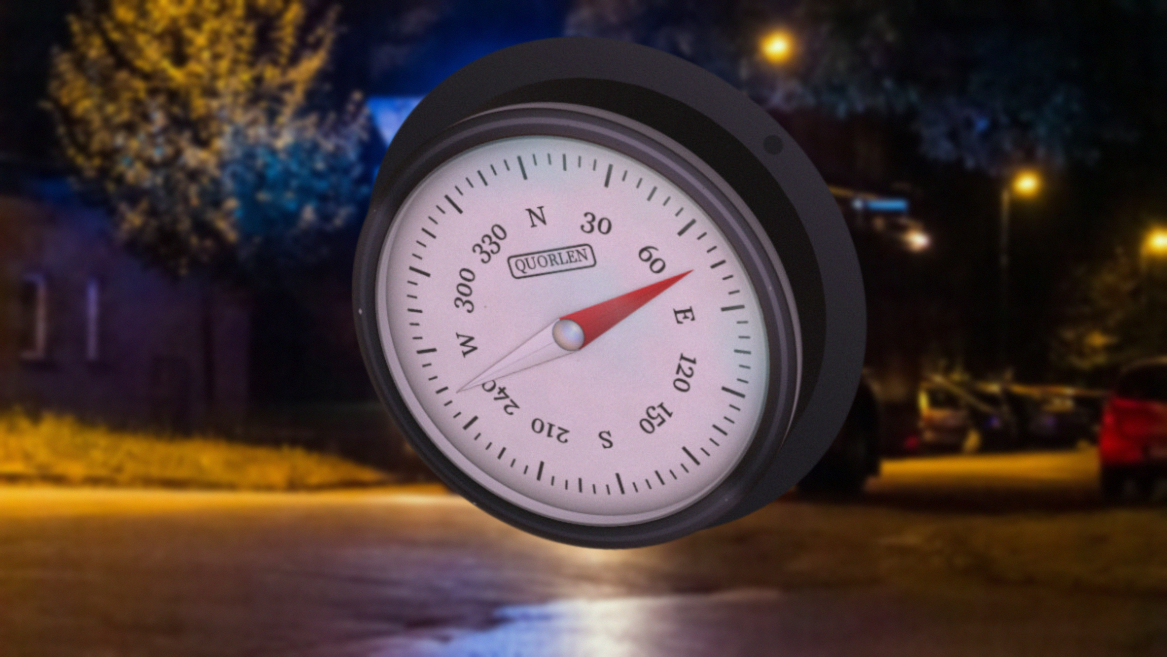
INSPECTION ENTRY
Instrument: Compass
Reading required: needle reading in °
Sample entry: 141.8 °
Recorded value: 72.5 °
